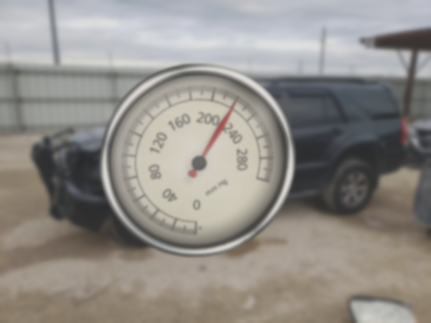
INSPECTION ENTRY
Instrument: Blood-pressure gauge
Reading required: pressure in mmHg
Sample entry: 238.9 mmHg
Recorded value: 220 mmHg
